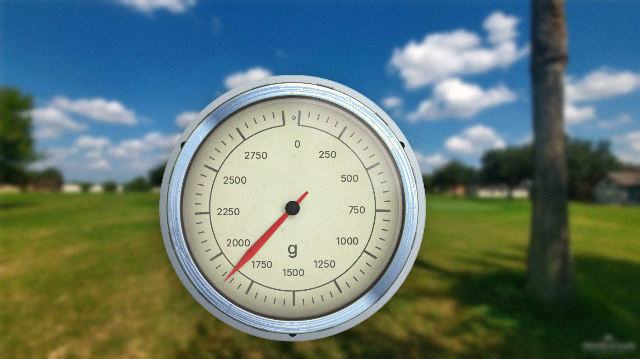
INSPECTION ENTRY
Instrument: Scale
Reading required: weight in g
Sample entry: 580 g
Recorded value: 1875 g
